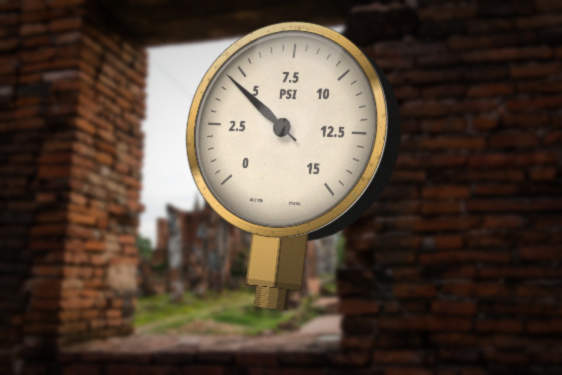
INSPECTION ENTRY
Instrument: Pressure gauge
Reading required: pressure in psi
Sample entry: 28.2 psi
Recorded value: 4.5 psi
